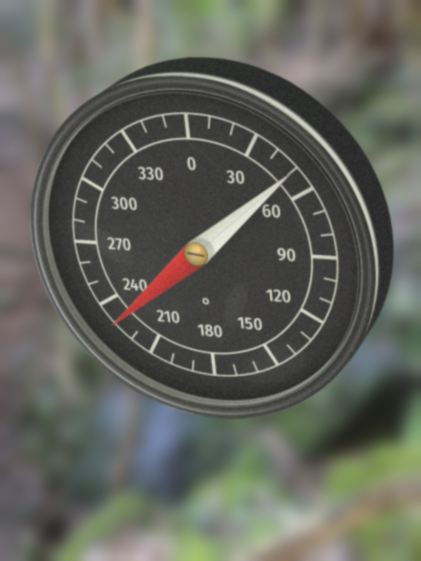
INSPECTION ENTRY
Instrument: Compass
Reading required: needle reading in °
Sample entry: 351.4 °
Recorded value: 230 °
